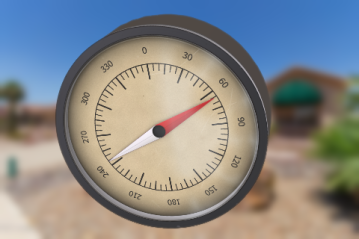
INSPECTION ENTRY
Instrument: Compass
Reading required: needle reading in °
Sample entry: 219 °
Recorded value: 65 °
